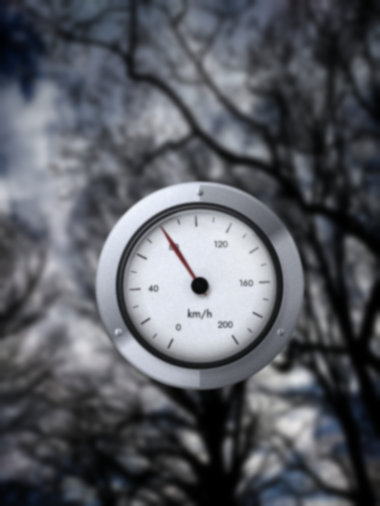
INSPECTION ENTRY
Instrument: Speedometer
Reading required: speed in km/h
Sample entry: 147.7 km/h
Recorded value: 80 km/h
